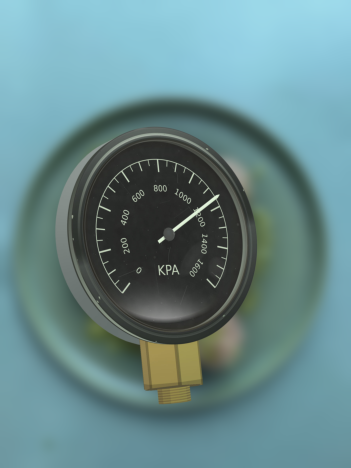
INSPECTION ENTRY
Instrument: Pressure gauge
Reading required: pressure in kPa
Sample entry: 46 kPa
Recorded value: 1150 kPa
